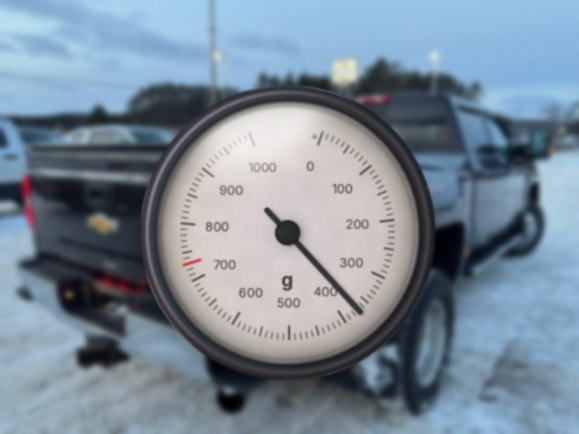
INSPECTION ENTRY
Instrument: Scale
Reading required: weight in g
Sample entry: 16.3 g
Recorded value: 370 g
